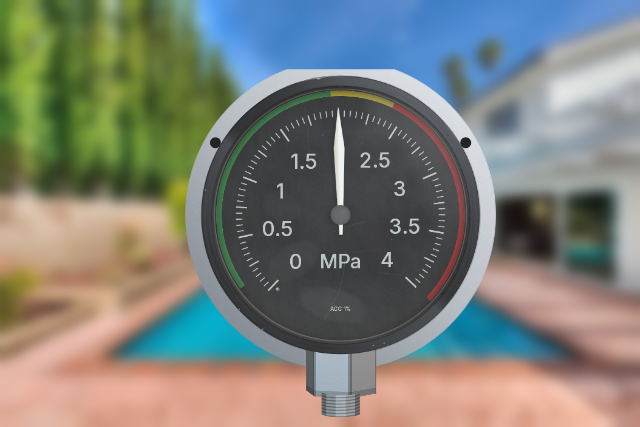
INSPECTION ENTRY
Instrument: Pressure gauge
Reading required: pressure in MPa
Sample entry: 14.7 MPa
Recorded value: 2 MPa
